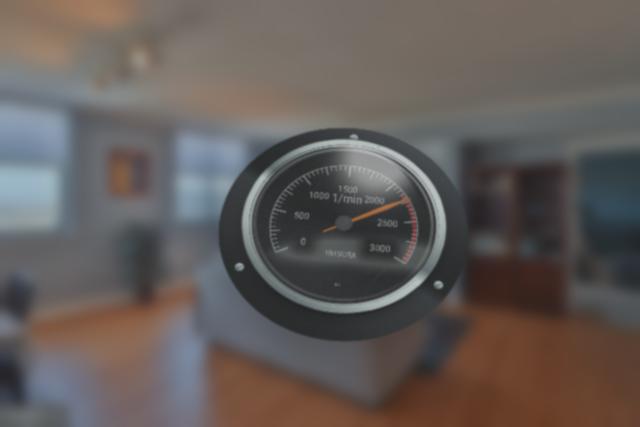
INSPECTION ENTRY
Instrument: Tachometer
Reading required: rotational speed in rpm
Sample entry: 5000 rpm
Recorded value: 2250 rpm
